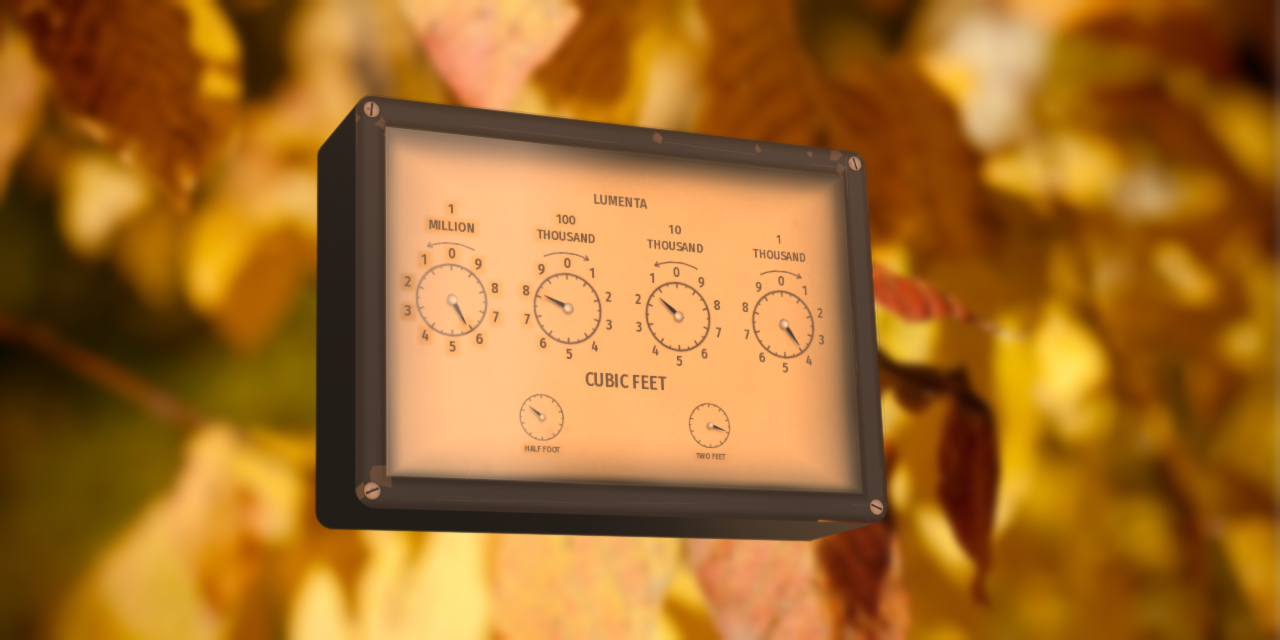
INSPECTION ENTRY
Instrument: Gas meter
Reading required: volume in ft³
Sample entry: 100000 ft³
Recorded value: 581400 ft³
